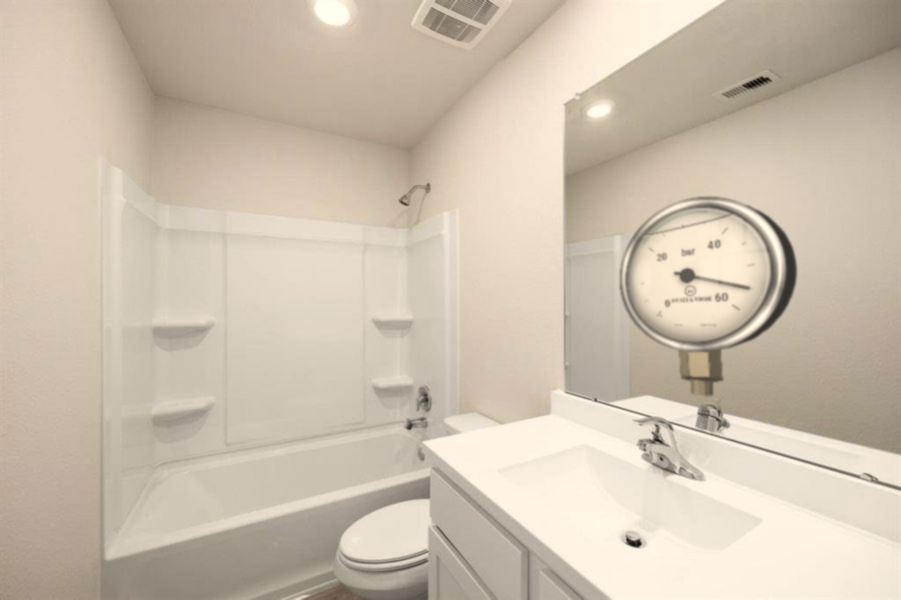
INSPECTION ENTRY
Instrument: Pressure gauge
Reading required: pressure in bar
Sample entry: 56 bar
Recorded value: 55 bar
